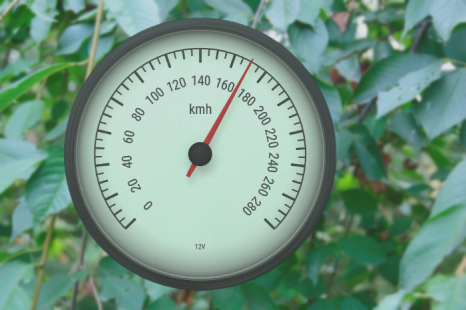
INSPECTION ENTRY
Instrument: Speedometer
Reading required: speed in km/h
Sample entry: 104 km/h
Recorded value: 170 km/h
